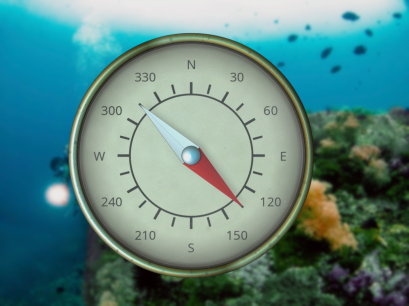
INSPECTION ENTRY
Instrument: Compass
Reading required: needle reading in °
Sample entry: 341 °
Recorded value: 135 °
